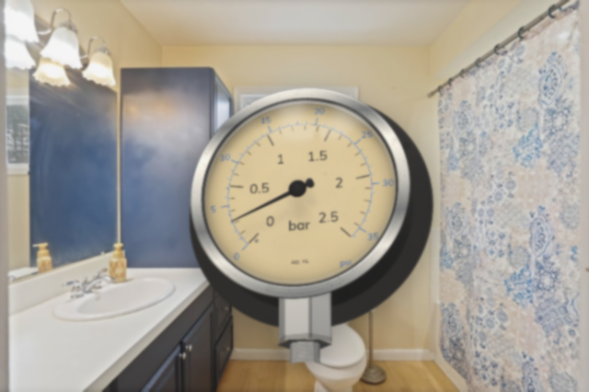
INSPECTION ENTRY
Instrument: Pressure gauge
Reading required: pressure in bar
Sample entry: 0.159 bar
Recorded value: 0.2 bar
